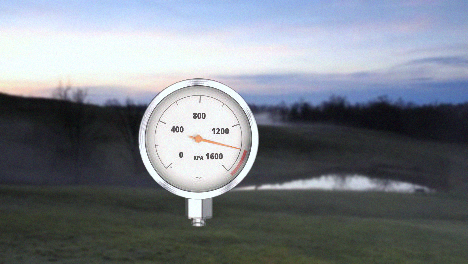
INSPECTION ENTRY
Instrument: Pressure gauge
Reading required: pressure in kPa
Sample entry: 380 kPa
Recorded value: 1400 kPa
